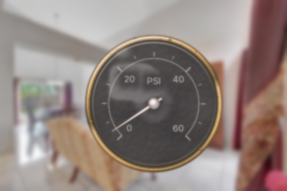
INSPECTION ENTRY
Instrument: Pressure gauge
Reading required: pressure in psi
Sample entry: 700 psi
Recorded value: 2.5 psi
